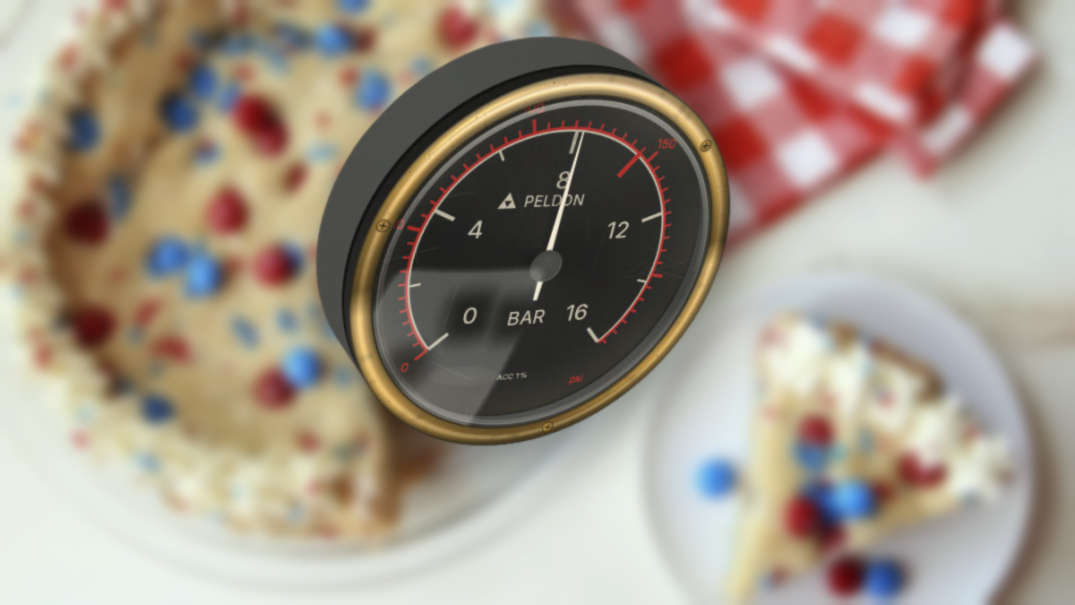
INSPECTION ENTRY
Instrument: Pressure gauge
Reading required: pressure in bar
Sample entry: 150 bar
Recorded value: 8 bar
